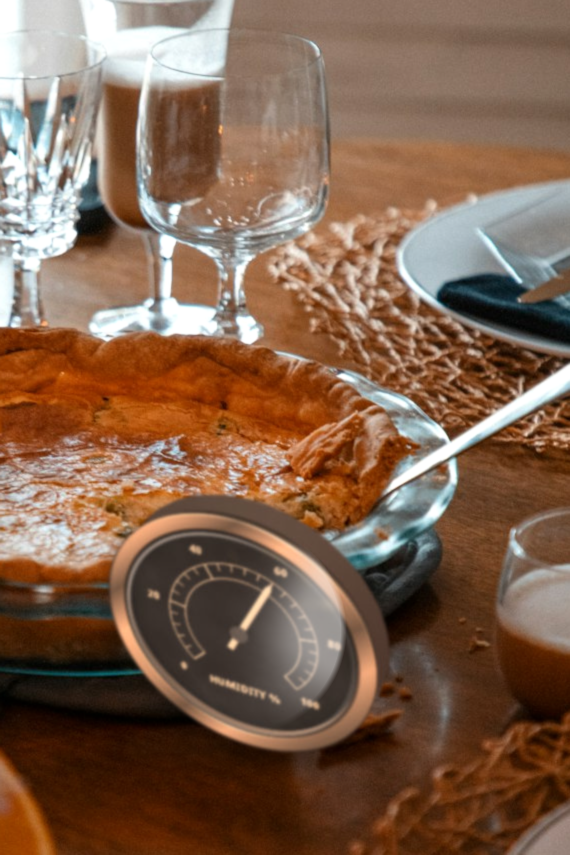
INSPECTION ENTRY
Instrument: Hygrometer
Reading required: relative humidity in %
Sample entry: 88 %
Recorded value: 60 %
